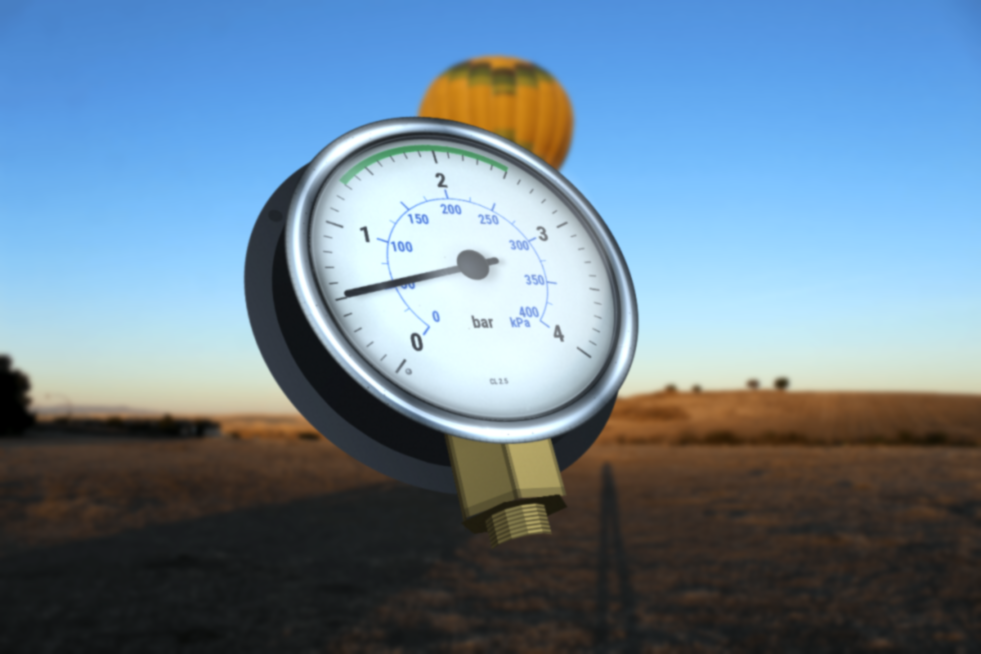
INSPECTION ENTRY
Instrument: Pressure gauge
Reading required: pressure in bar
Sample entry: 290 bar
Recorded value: 0.5 bar
